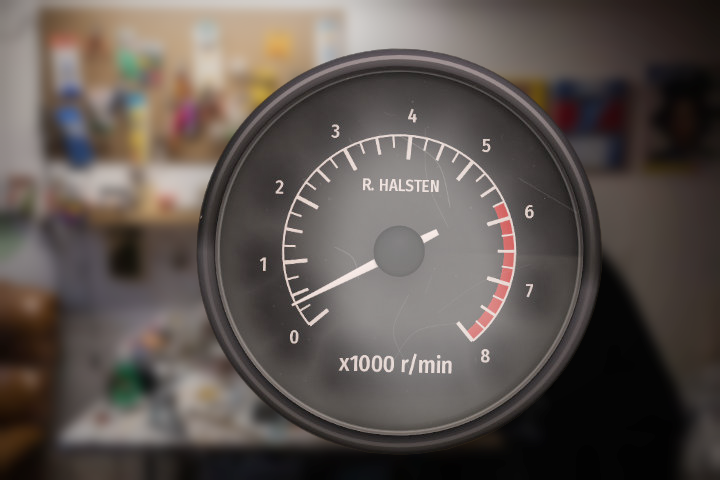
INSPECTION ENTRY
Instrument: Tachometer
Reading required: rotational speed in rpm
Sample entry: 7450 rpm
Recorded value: 375 rpm
